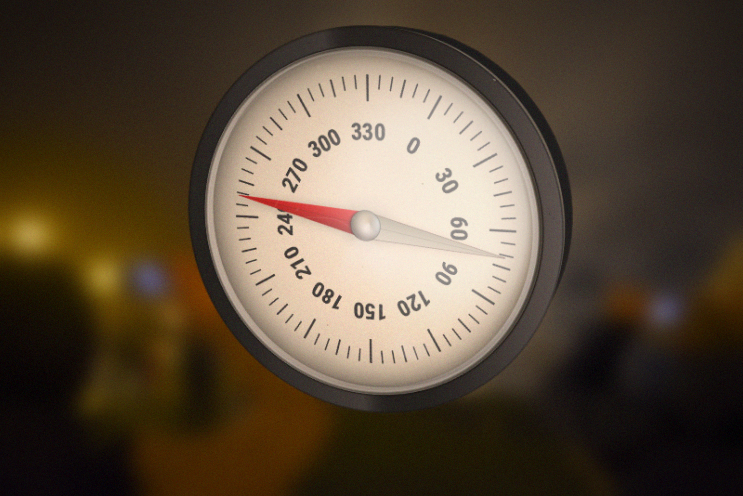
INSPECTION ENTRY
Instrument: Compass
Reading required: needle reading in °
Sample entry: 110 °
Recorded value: 250 °
